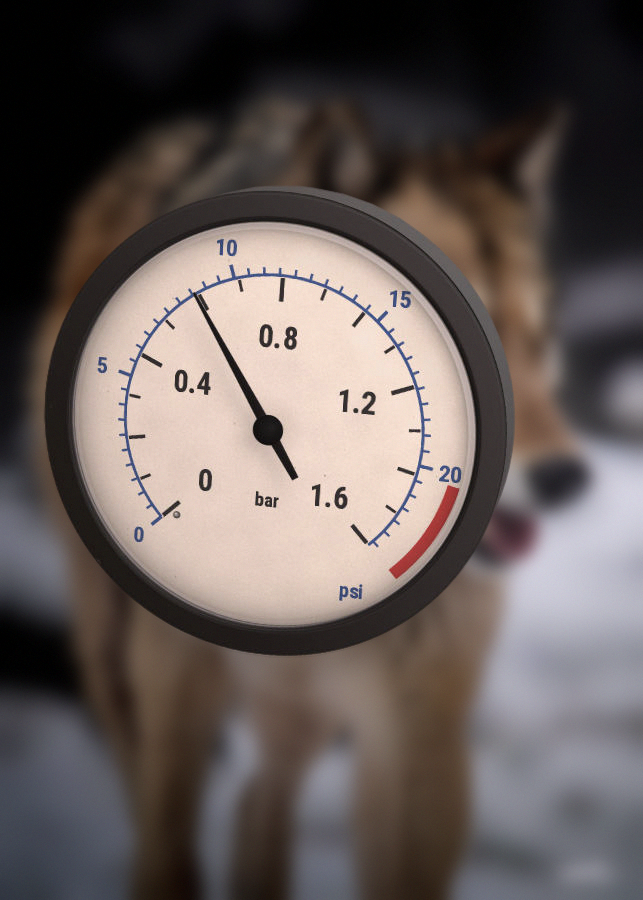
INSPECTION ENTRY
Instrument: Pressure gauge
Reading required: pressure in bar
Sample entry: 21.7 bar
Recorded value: 0.6 bar
